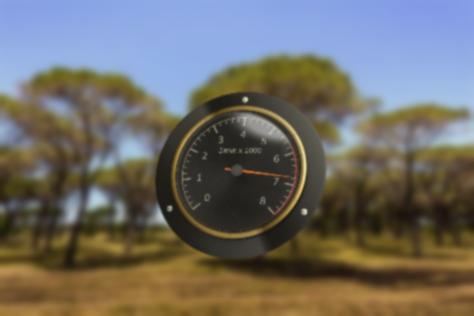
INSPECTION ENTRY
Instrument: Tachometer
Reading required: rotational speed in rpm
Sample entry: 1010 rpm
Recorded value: 6800 rpm
